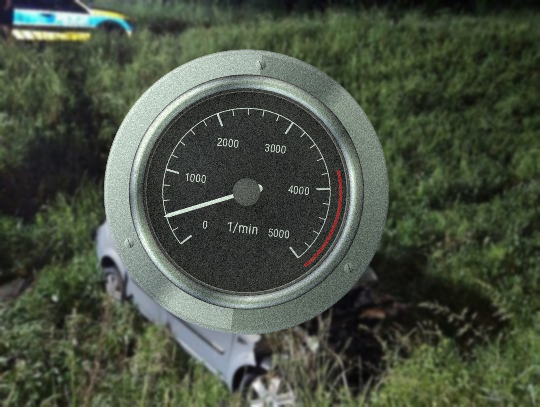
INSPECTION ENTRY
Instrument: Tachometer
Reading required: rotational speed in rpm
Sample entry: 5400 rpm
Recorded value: 400 rpm
